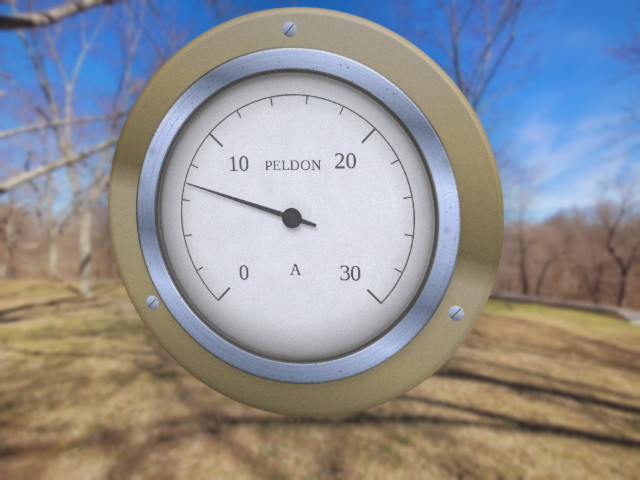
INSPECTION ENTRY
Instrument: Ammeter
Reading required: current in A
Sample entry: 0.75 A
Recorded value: 7 A
